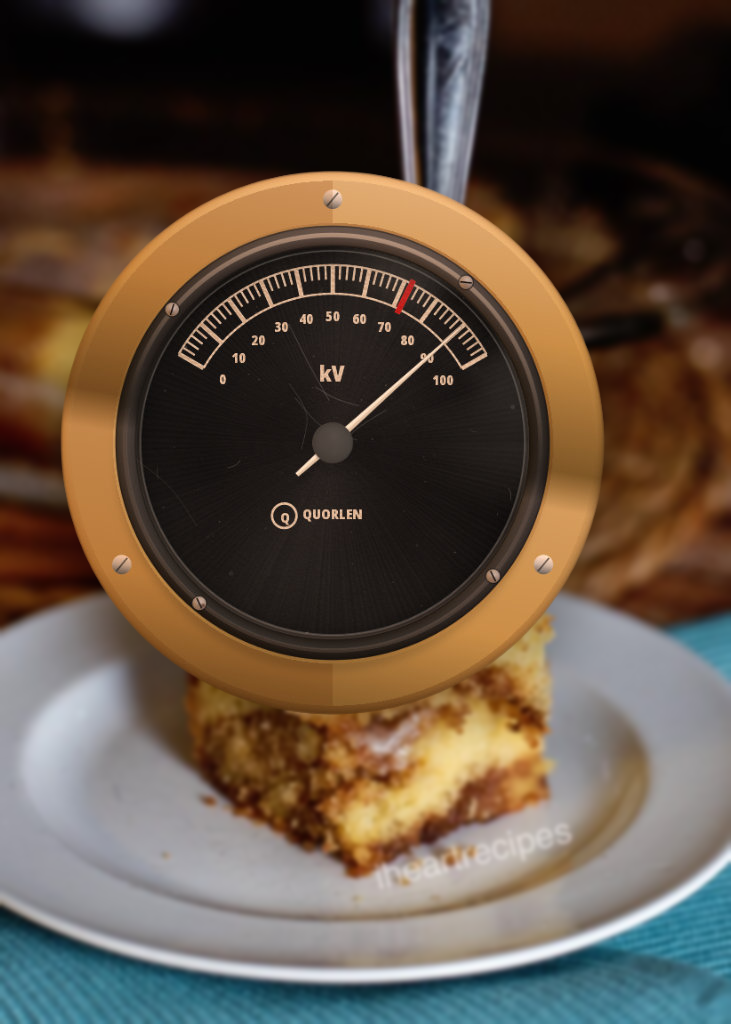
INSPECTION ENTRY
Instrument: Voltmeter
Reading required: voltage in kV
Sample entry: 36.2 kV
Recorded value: 90 kV
